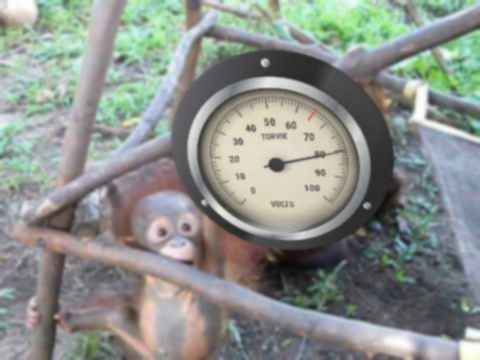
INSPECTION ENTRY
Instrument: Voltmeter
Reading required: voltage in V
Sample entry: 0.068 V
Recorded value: 80 V
